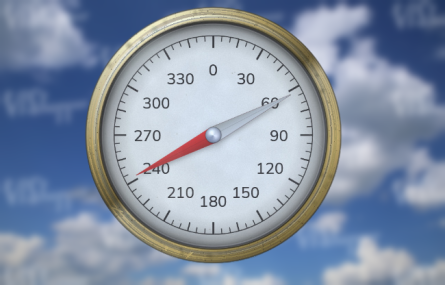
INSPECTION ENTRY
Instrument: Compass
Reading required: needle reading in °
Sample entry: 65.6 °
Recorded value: 242.5 °
